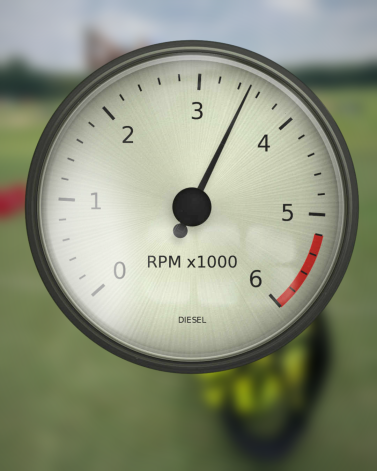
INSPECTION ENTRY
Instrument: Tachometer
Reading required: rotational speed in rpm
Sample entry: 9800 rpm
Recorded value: 3500 rpm
